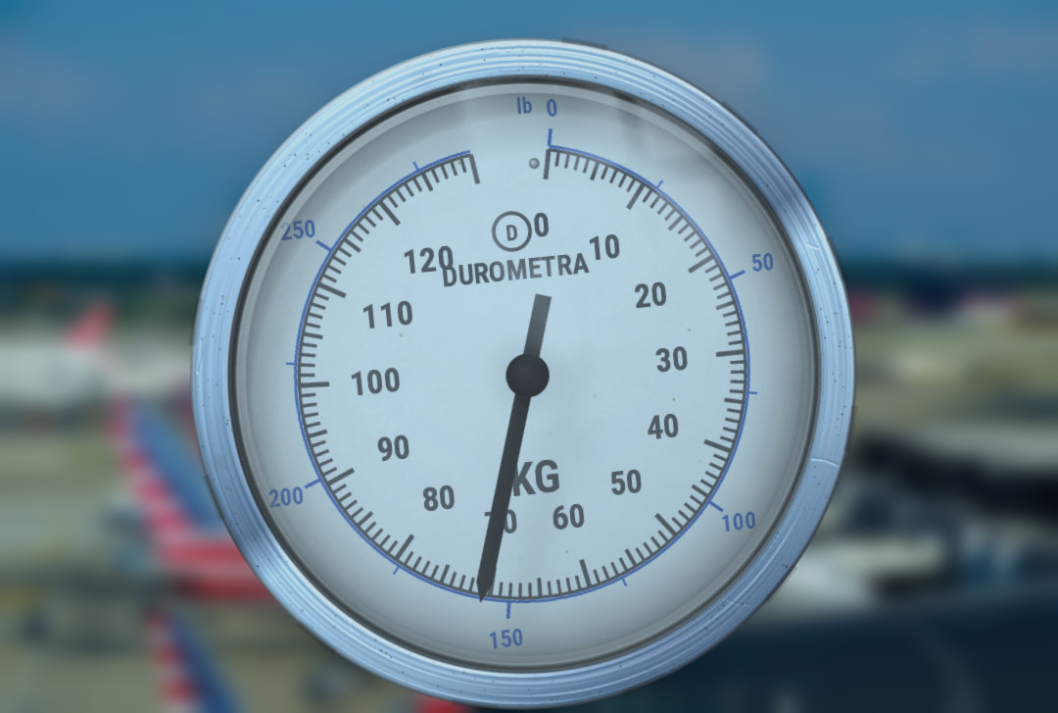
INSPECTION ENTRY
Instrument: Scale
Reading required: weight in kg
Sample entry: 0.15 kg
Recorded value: 71 kg
